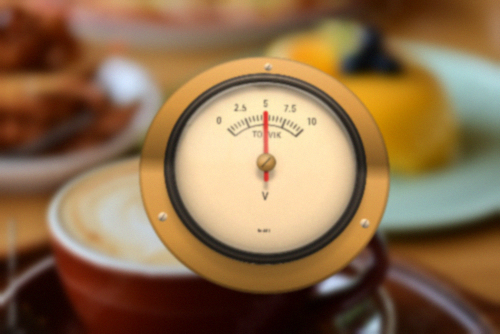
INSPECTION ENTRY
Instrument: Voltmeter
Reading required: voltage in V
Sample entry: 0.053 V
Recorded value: 5 V
